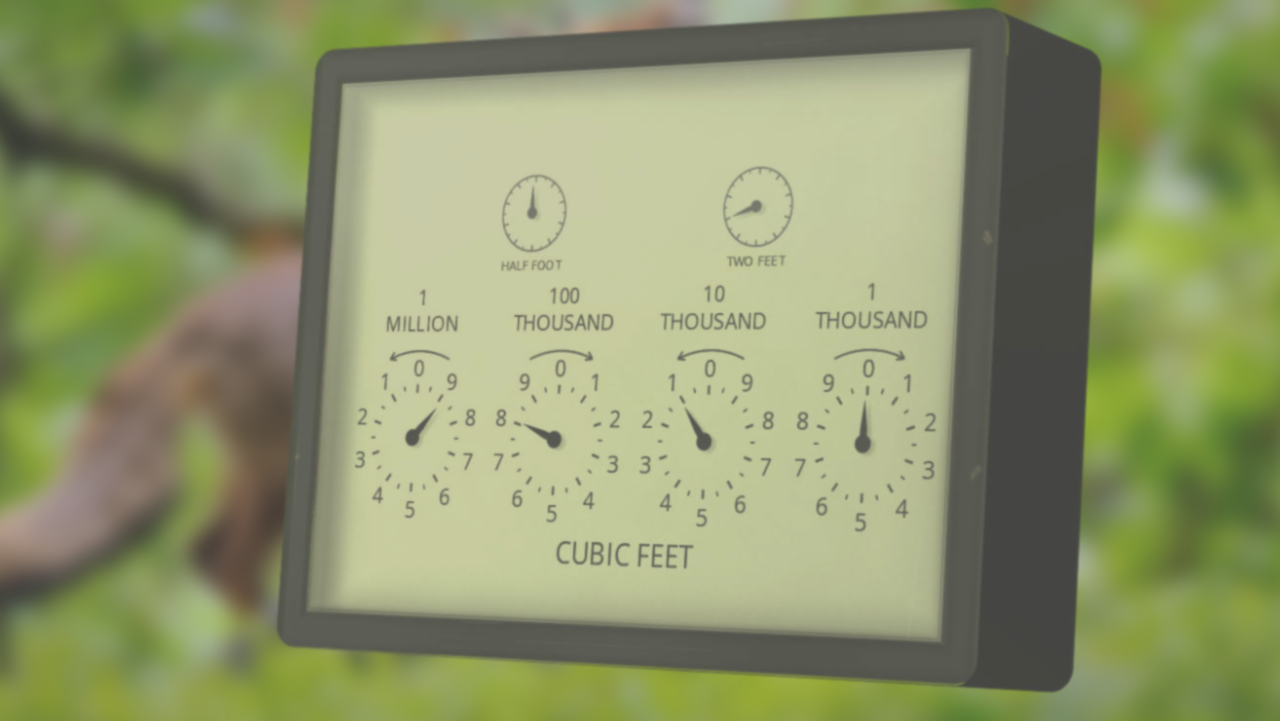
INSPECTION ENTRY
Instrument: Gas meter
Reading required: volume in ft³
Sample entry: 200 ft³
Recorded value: 881000 ft³
